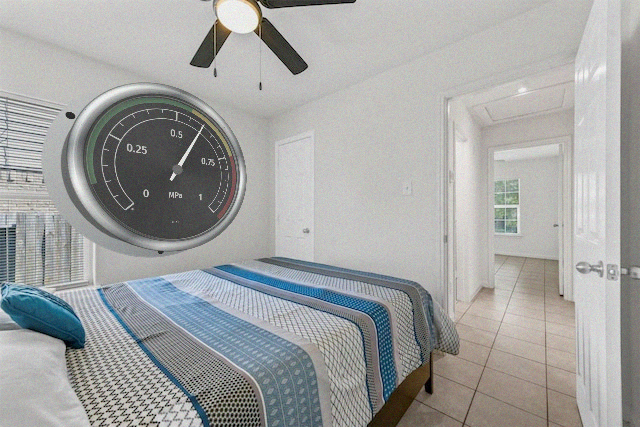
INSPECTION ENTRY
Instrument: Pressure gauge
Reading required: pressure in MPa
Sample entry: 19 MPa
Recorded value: 0.6 MPa
